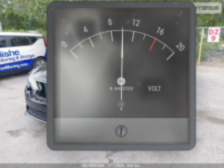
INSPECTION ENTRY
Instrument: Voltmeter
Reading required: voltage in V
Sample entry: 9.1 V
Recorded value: 10 V
